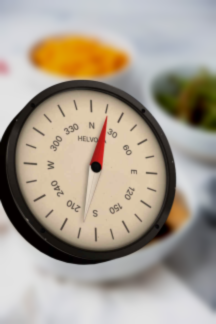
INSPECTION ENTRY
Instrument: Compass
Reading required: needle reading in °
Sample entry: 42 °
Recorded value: 15 °
